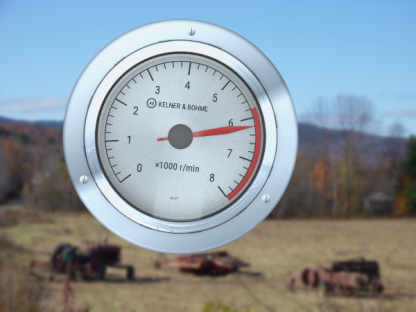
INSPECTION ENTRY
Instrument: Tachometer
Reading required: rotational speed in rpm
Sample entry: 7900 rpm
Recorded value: 6200 rpm
